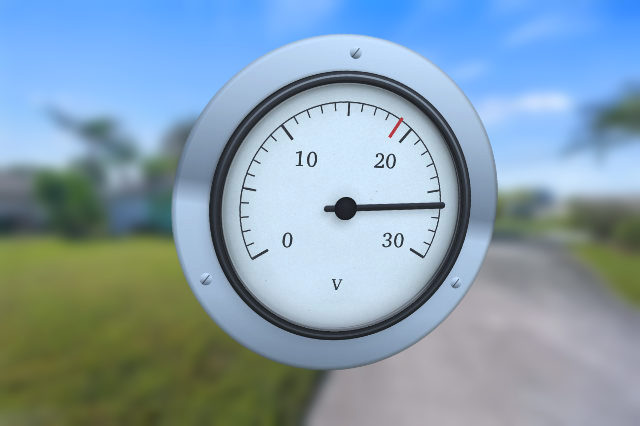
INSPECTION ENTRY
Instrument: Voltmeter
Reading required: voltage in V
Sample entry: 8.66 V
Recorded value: 26 V
